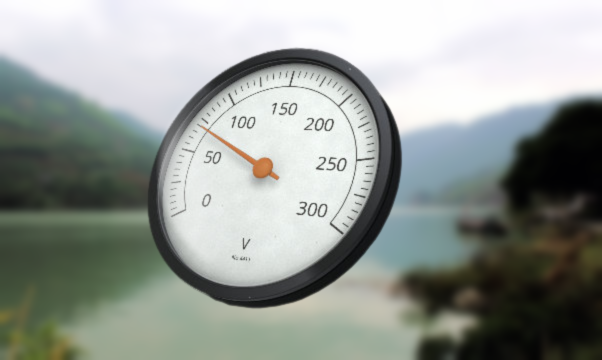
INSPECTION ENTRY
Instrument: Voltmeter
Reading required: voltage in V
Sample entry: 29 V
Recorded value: 70 V
